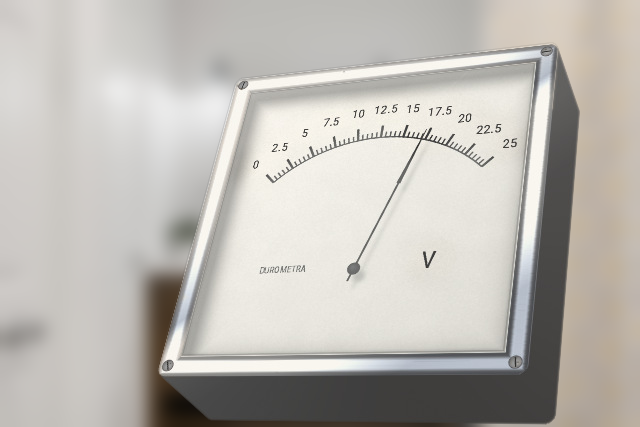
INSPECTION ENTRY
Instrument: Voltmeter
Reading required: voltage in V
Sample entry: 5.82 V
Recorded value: 17.5 V
